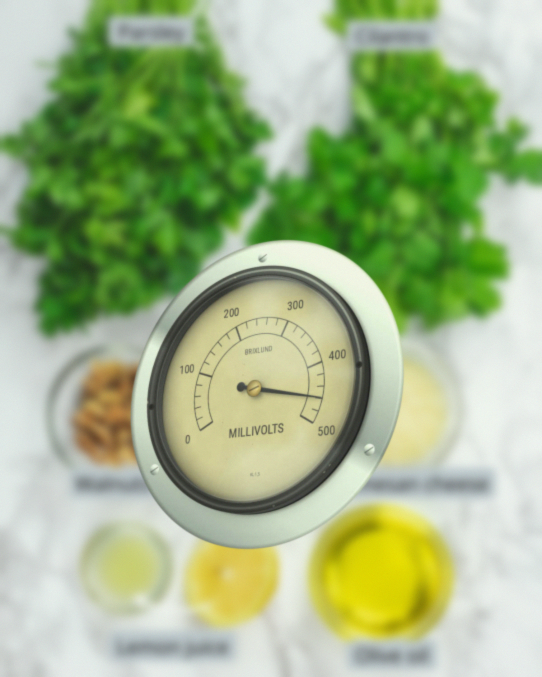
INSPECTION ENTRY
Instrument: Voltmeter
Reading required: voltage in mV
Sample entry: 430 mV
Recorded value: 460 mV
